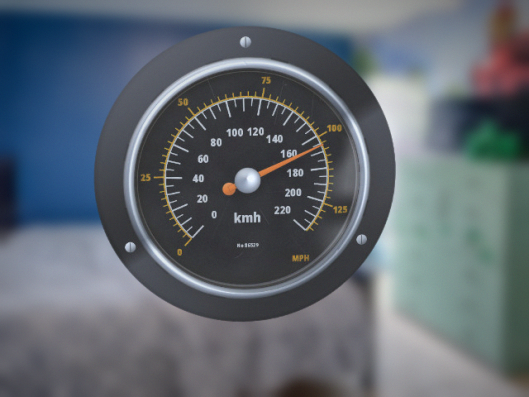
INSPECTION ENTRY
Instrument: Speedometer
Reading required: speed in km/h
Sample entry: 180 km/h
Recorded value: 165 km/h
